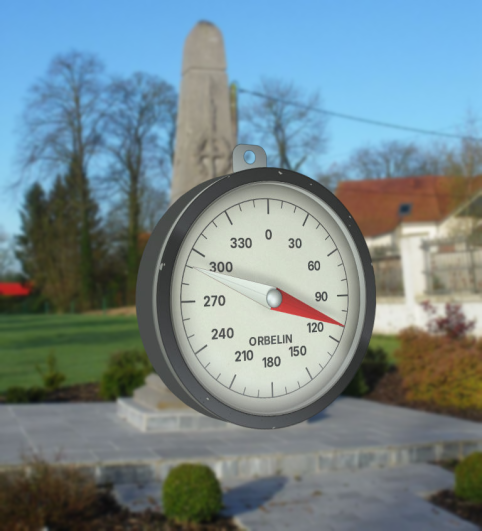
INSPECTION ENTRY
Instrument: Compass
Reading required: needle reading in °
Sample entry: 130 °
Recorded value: 110 °
